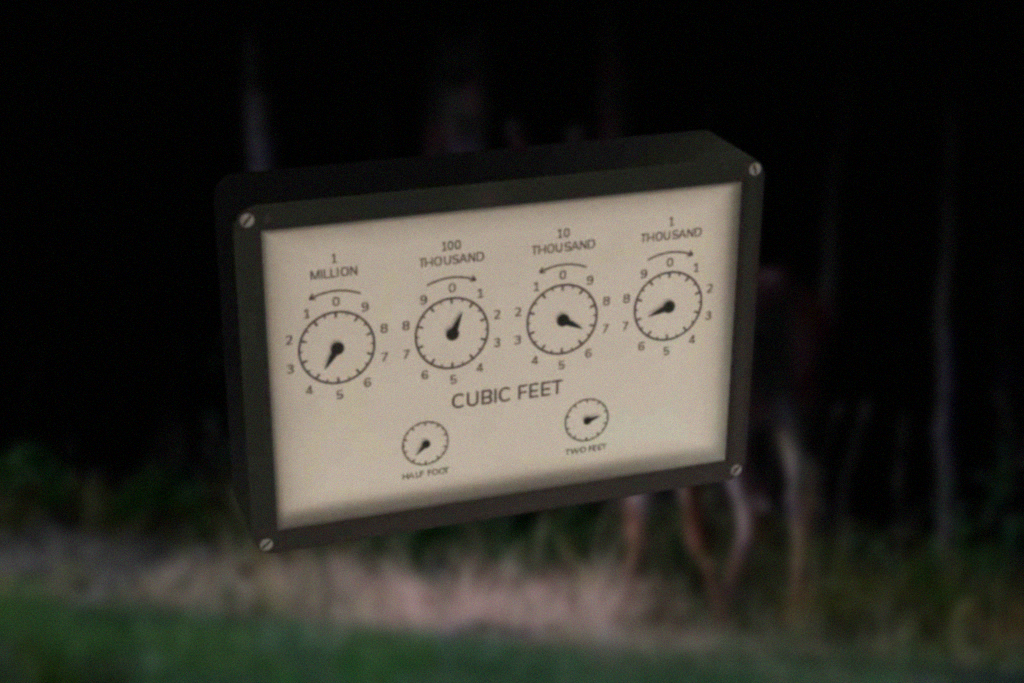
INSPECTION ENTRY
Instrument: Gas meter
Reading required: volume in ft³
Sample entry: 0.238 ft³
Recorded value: 406700 ft³
